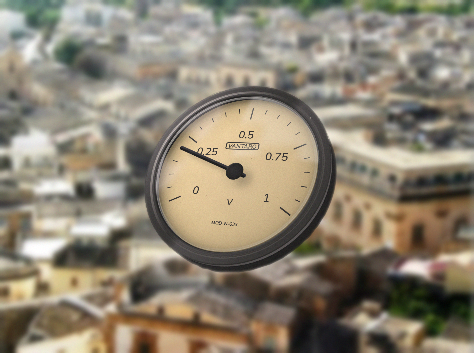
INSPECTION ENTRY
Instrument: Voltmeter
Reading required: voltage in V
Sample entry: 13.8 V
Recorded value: 0.2 V
